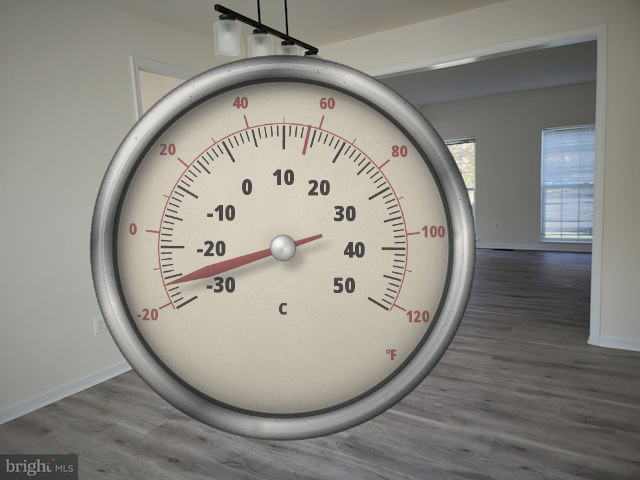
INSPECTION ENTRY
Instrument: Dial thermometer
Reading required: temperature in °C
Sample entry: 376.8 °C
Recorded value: -26 °C
